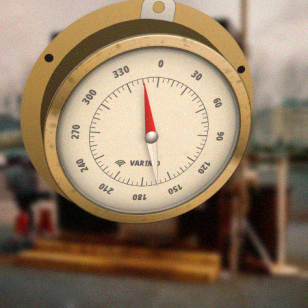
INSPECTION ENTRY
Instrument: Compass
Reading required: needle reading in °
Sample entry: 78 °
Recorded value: 345 °
